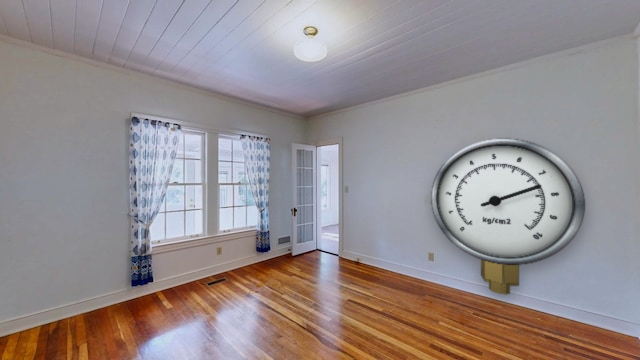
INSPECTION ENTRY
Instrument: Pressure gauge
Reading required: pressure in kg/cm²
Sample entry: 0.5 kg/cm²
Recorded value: 7.5 kg/cm²
